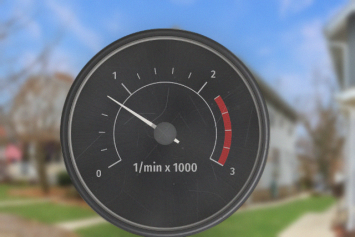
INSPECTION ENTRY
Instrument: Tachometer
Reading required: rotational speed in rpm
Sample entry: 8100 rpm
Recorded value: 800 rpm
